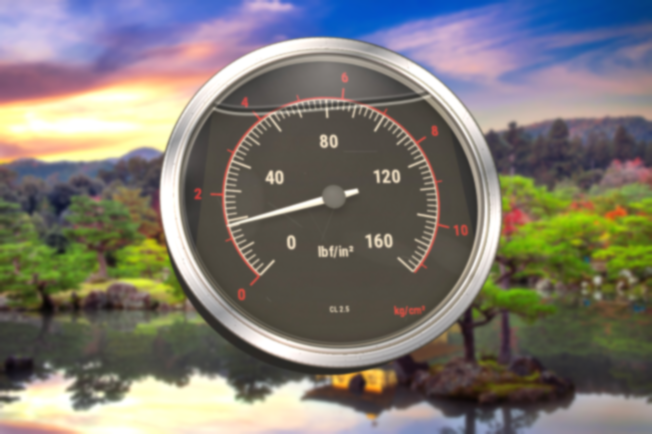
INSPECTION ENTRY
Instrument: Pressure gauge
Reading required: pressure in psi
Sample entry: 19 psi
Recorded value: 18 psi
